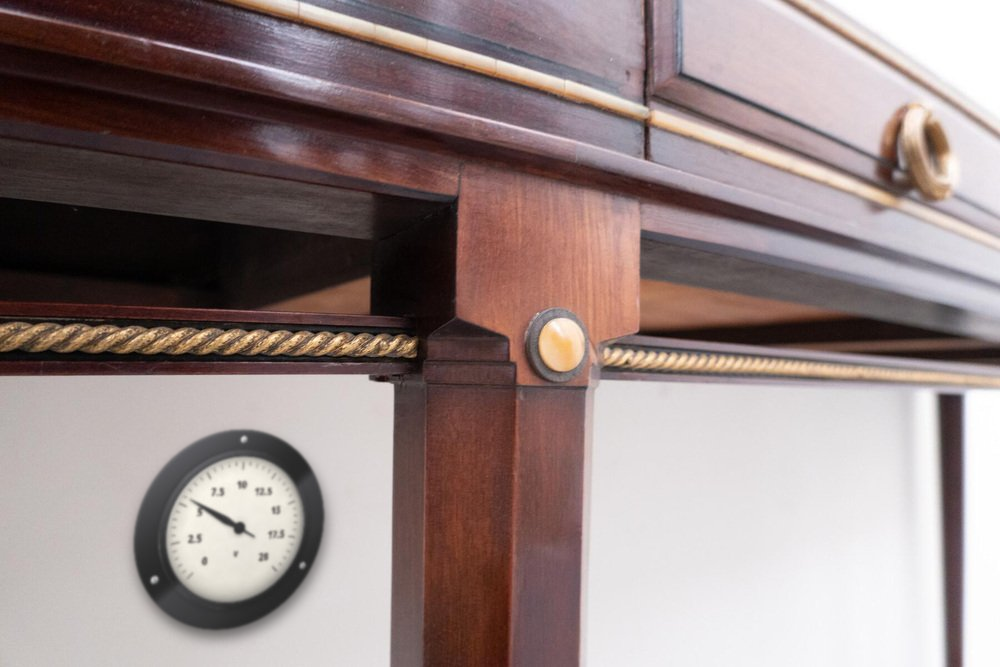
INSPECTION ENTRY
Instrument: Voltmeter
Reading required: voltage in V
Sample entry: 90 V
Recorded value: 5.5 V
